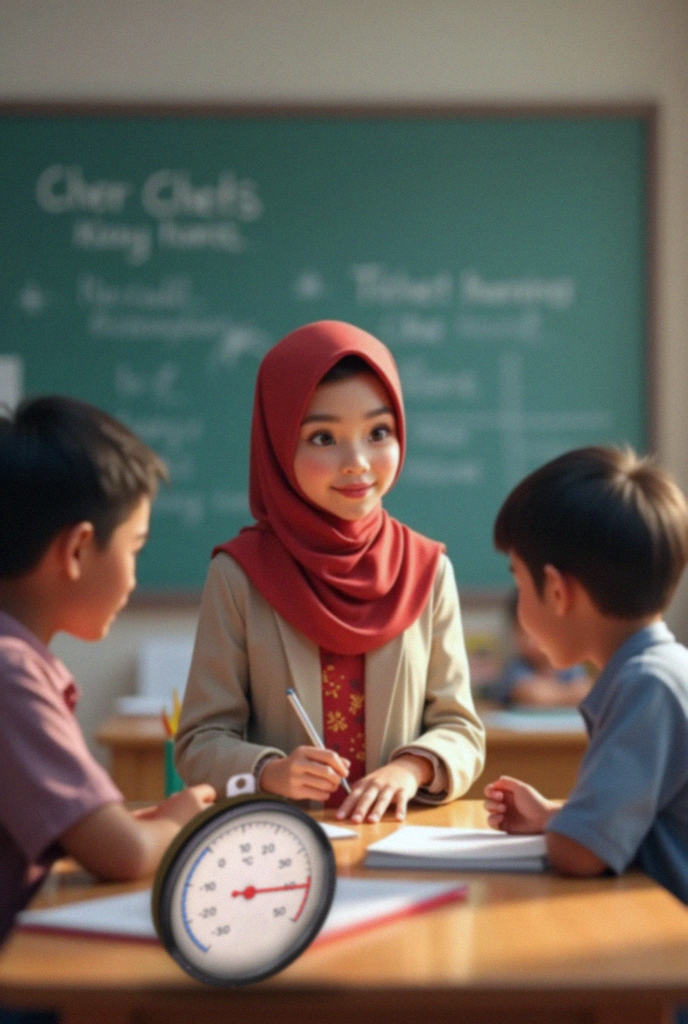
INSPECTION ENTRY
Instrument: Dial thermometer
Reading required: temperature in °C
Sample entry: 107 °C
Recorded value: 40 °C
